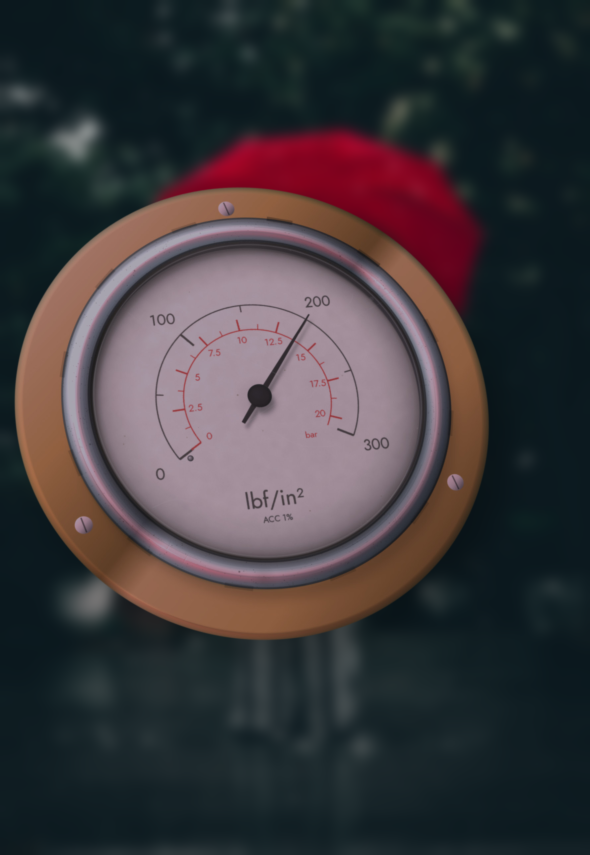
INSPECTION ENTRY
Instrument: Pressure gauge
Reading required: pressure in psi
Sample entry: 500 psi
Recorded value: 200 psi
